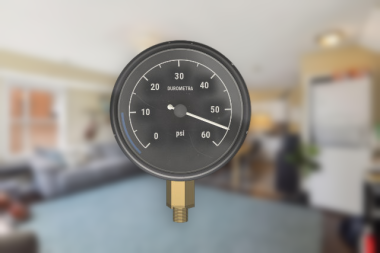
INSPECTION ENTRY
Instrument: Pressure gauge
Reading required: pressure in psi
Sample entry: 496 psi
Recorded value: 55 psi
